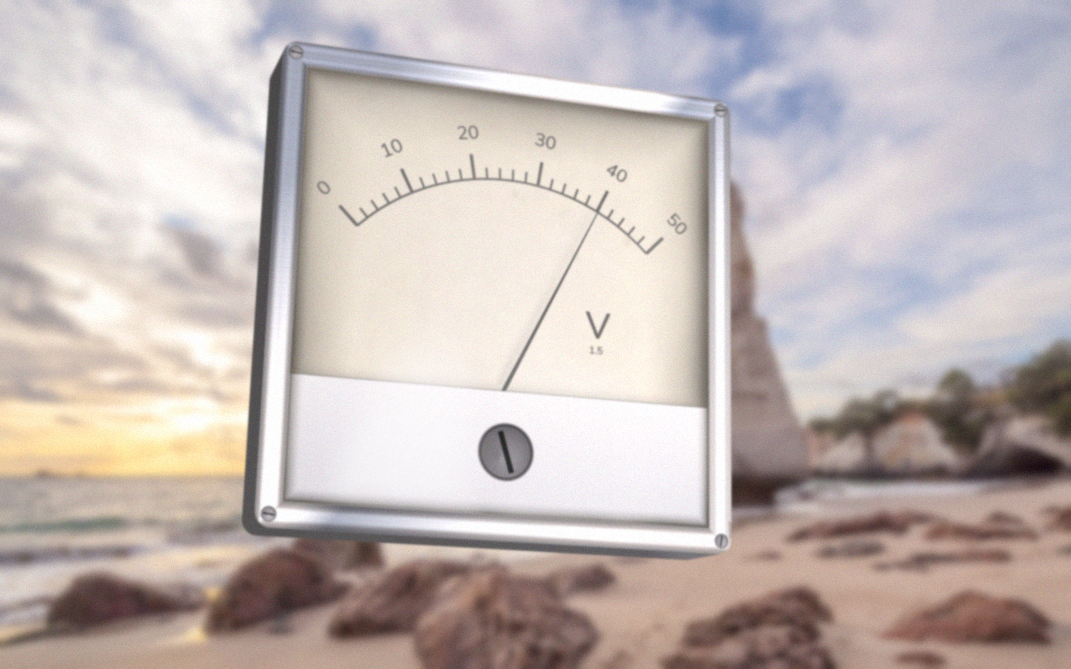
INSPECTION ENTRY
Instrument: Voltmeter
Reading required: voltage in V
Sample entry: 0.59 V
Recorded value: 40 V
